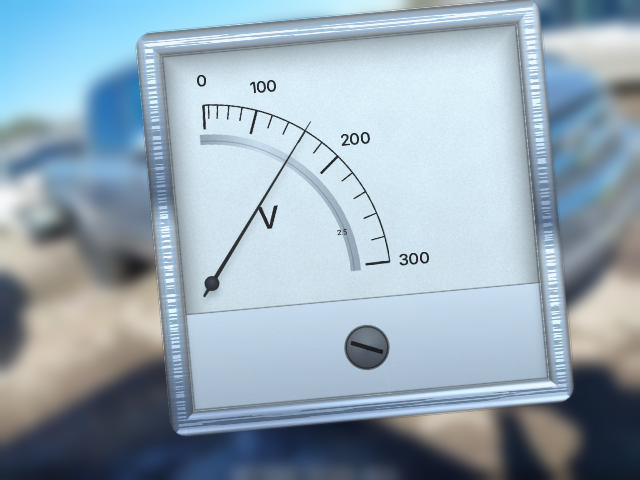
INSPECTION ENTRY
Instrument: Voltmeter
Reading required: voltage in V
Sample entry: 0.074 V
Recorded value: 160 V
